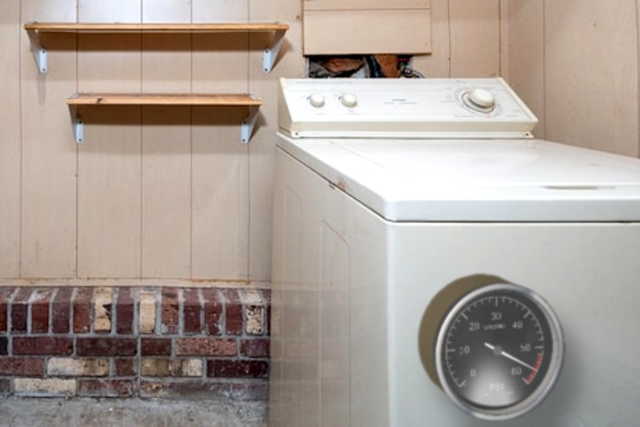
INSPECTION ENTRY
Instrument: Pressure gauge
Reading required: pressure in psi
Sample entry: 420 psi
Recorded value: 56 psi
